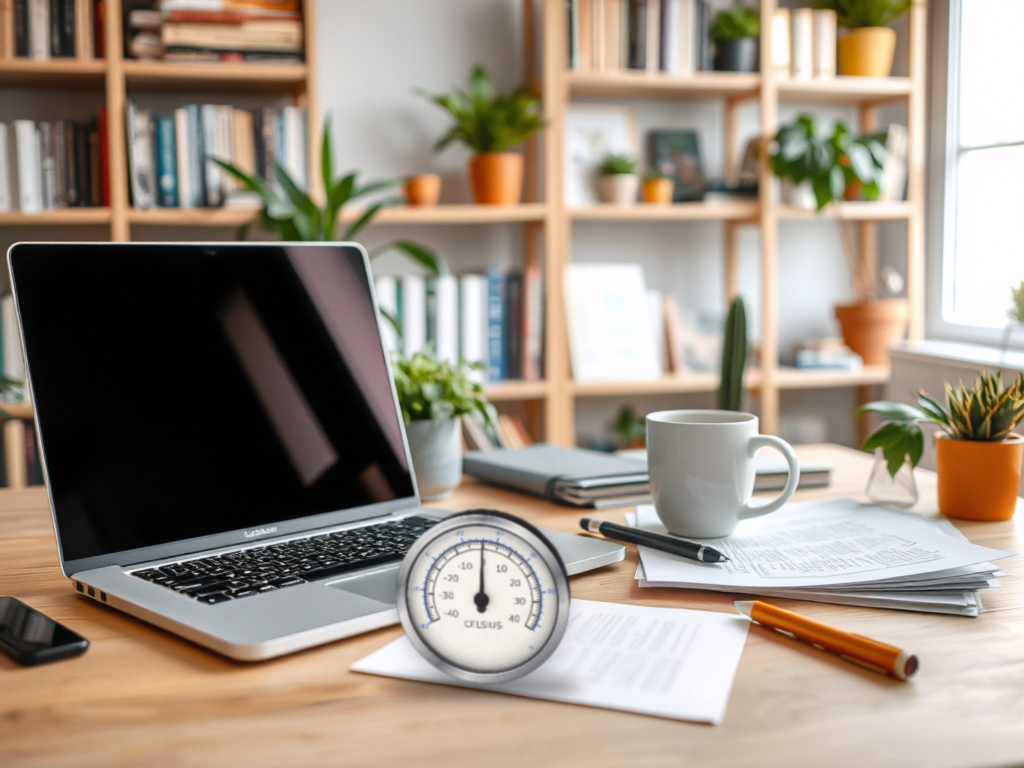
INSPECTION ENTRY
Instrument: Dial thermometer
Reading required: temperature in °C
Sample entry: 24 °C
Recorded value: 0 °C
